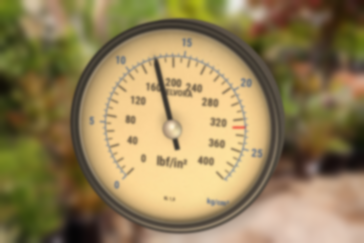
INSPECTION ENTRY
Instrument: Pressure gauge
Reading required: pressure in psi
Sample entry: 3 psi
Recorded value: 180 psi
